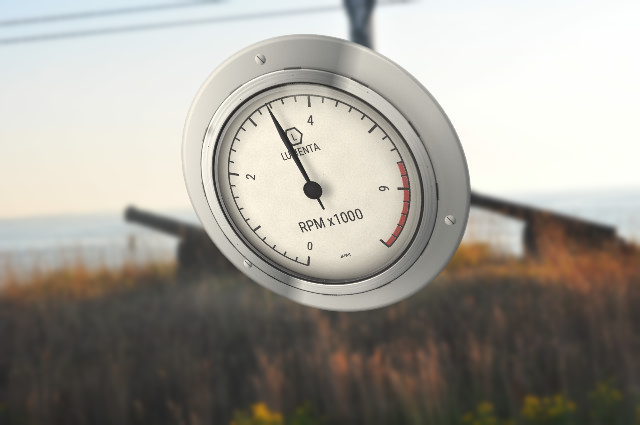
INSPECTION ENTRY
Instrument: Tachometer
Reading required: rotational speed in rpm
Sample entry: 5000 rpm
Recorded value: 3400 rpm
